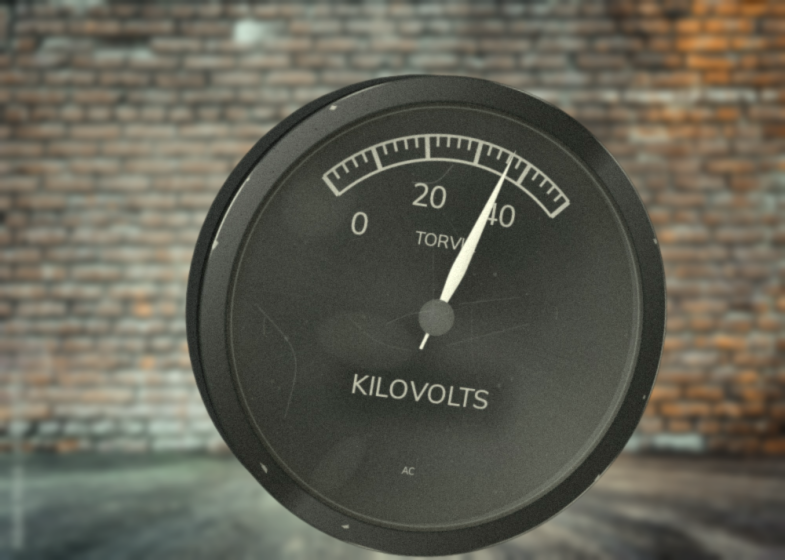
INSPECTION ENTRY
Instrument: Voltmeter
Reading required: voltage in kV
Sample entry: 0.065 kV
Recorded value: 36 kV
